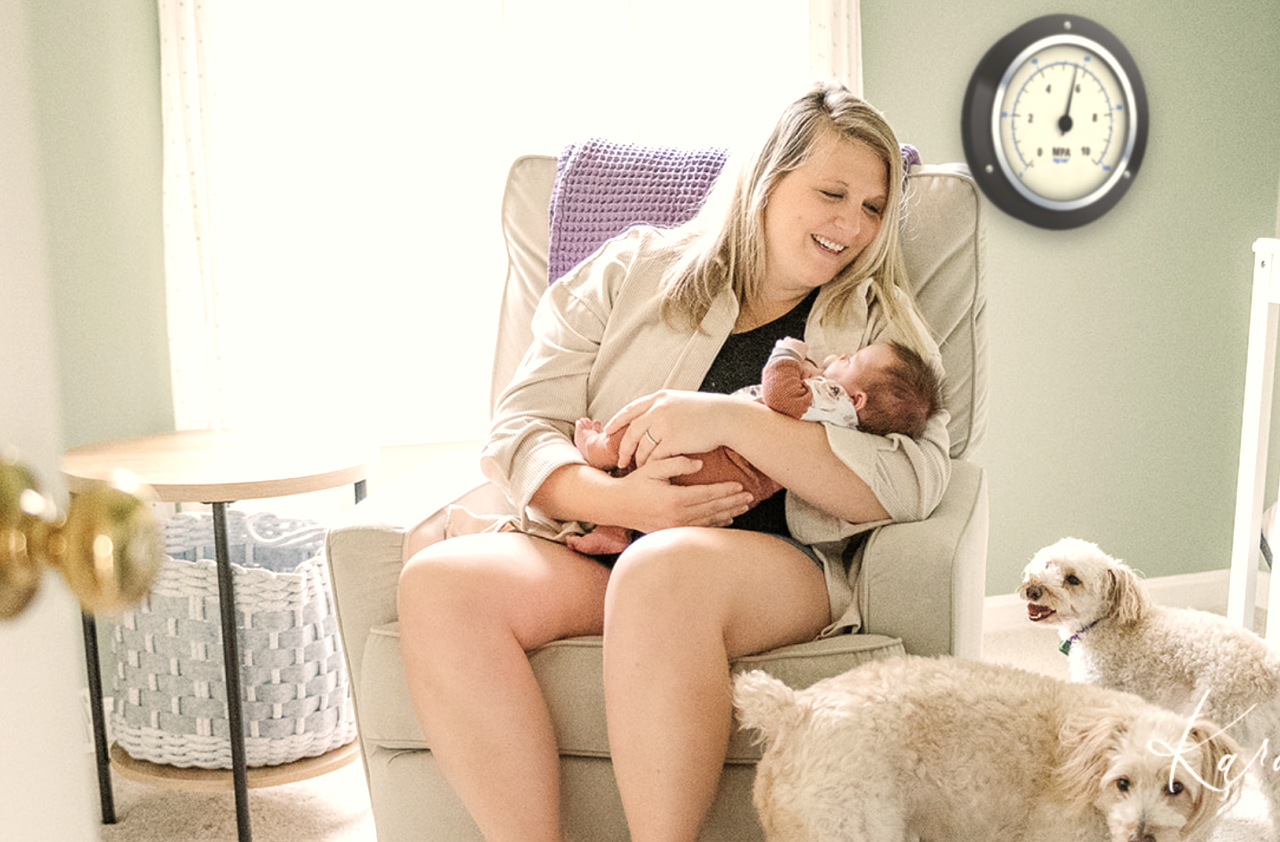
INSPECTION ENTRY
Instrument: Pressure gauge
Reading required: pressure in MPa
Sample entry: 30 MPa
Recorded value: 5.5 MPa
